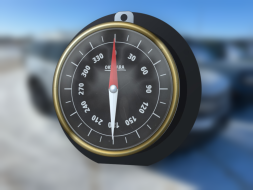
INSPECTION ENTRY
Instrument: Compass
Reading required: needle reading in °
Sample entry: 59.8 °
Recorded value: 0 °
